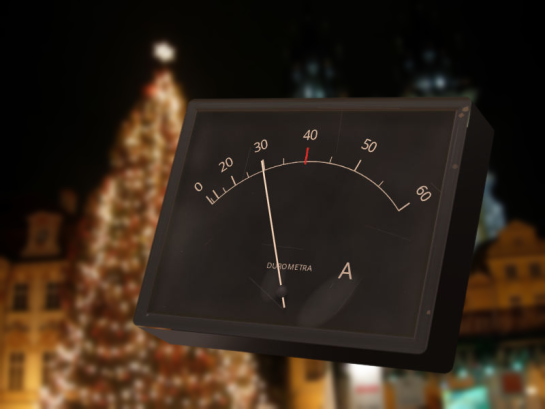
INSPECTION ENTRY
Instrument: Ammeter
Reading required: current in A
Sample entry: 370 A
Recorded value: 30 A
